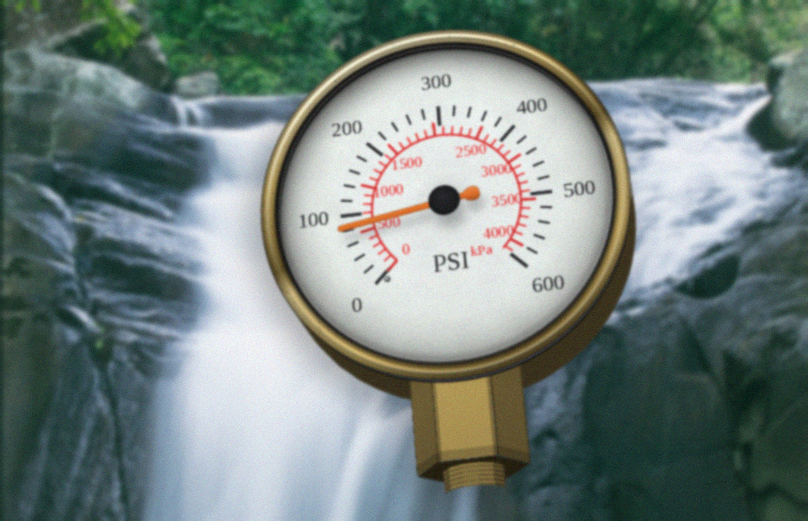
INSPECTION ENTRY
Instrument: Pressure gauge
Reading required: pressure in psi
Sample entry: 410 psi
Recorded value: 80 psi
